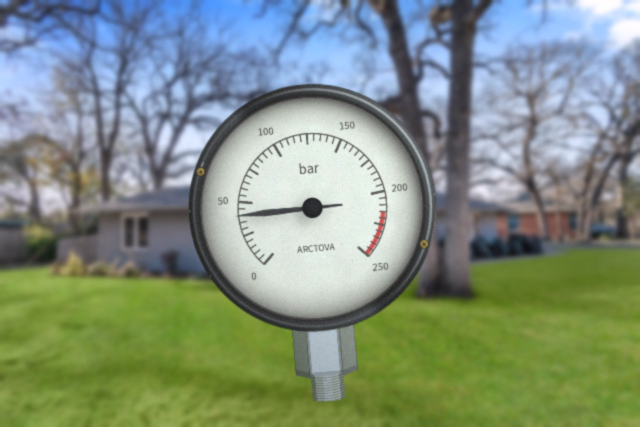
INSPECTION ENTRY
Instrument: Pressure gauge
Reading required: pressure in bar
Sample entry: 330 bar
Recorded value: 40 bar
